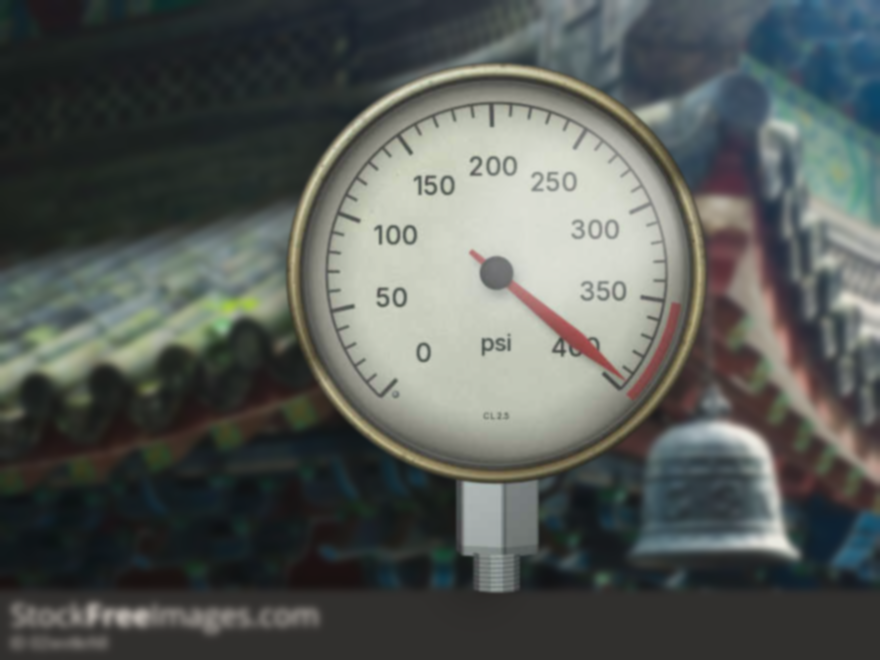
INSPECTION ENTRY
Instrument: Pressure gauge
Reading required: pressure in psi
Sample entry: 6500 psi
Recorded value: 395 psi
